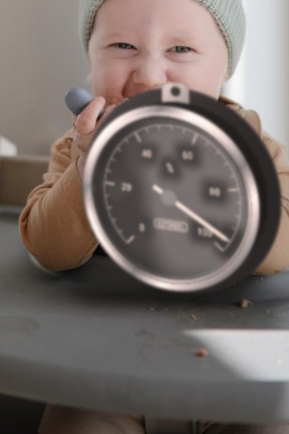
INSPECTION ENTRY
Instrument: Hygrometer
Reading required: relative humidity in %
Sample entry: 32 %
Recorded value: 96 %
